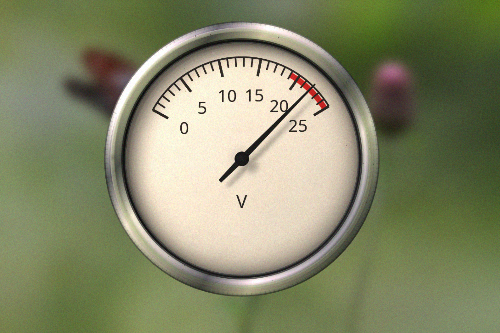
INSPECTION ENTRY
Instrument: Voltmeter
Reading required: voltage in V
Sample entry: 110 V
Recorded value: 22 V
